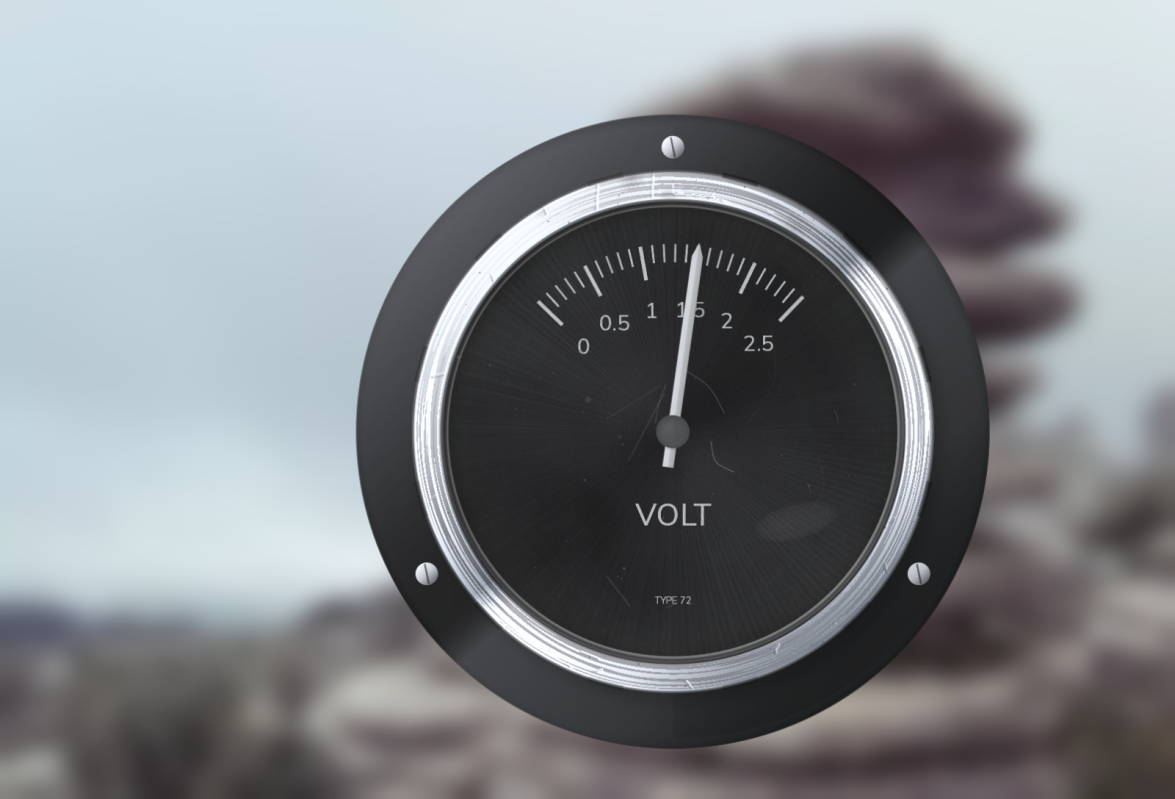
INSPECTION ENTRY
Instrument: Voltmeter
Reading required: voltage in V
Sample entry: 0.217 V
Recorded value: 1.5 V
